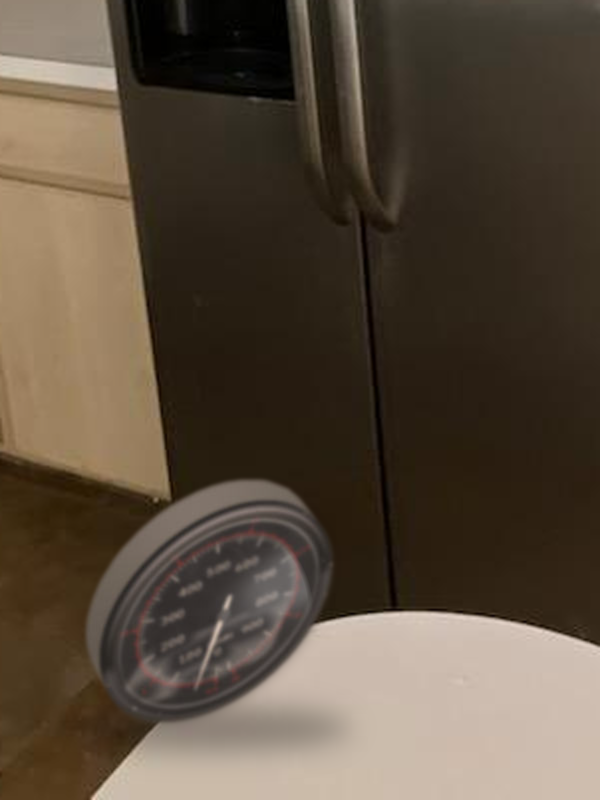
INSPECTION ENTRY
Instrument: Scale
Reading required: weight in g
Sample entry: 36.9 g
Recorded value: 50 g
